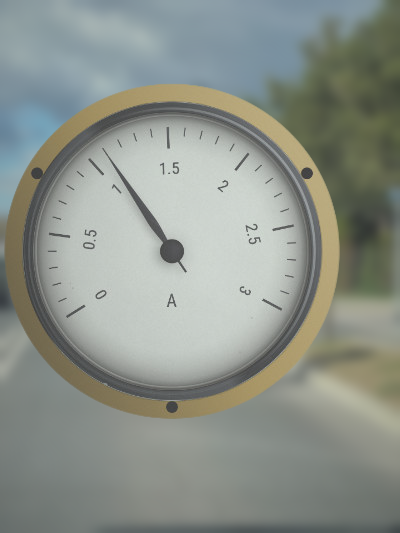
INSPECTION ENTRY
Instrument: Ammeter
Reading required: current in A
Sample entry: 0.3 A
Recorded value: 1.1 A
